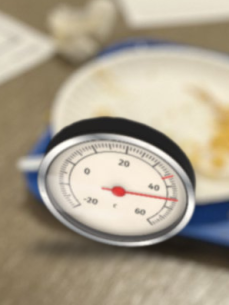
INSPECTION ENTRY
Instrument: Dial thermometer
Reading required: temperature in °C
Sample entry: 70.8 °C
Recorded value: 45 °C
